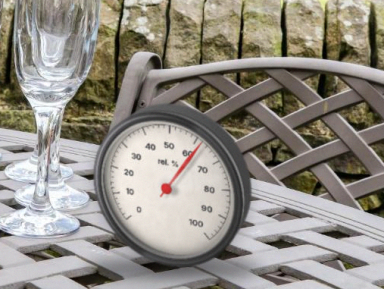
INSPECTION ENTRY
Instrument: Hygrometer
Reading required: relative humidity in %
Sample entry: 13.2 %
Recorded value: 62 %
